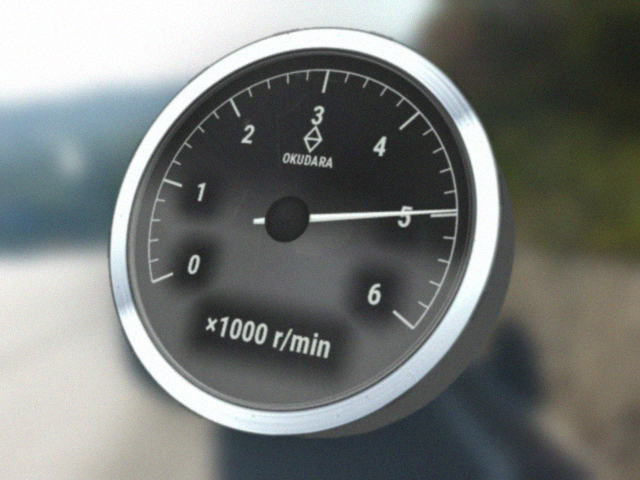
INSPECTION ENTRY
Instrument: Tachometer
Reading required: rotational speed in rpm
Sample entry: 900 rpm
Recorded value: 5000 rpm
